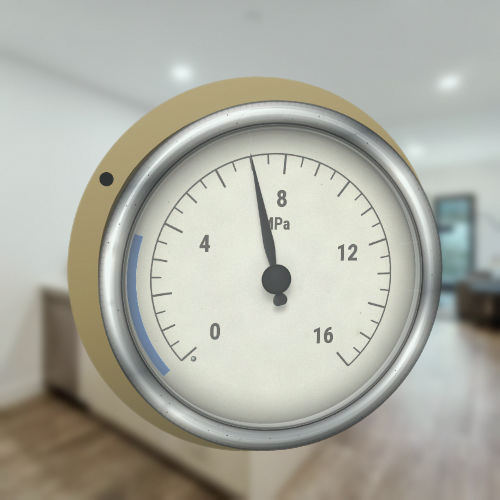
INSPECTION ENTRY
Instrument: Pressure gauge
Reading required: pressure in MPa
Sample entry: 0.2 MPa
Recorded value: 7 MPa
